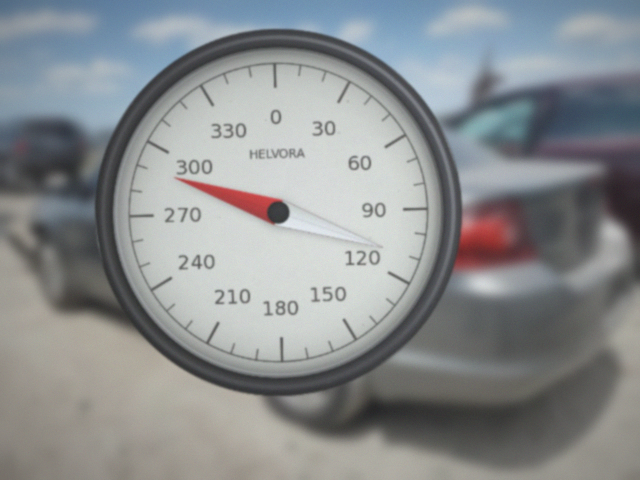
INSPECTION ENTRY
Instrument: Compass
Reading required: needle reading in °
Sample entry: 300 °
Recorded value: 290 °
